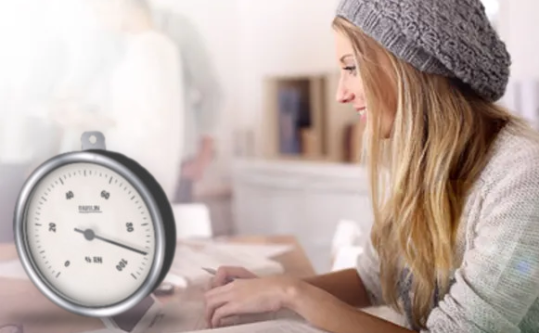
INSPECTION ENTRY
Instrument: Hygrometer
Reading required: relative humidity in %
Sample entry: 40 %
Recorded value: 90 %
